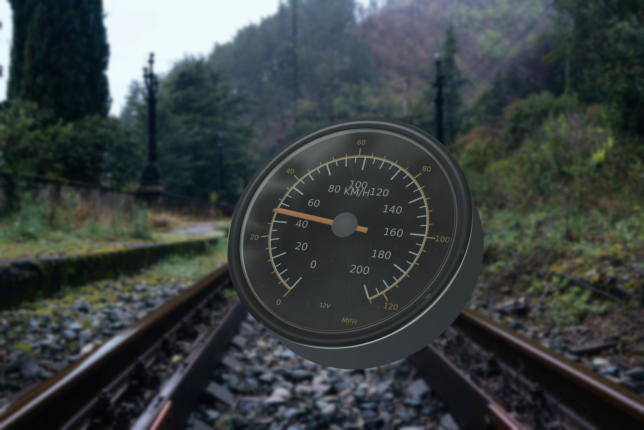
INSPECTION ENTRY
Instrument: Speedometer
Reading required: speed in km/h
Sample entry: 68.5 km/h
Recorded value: 45 km/h
